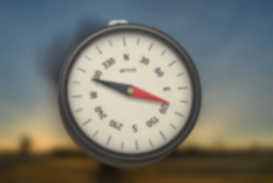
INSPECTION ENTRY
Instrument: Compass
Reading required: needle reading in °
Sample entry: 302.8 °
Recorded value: 112.5 °
